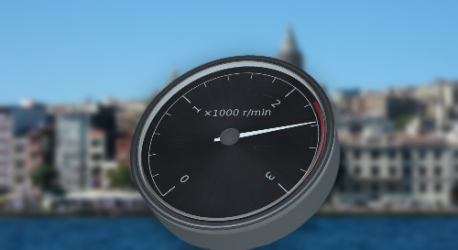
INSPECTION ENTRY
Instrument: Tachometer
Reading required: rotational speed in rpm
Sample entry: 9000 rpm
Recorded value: 2400 rpm
